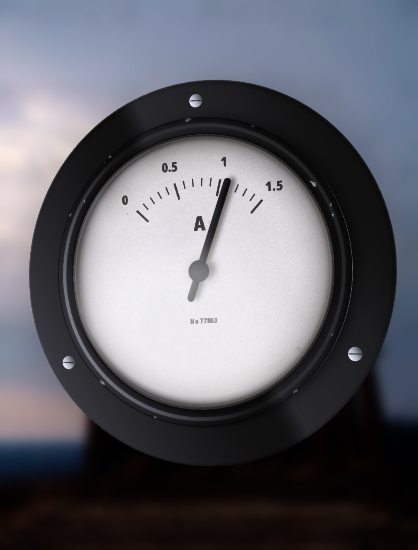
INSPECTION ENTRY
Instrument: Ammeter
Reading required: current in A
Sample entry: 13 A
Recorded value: 1.1 A
